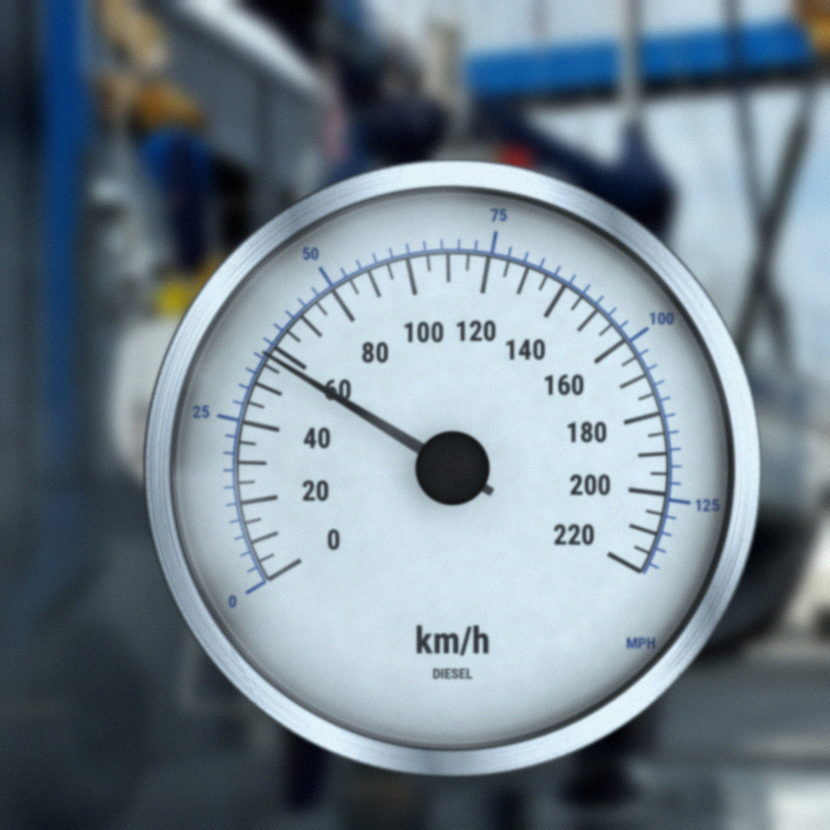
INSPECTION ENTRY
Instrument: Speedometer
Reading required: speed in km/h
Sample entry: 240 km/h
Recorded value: 57.5 km/h
